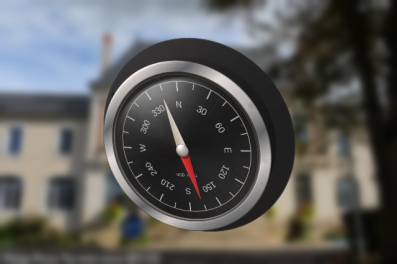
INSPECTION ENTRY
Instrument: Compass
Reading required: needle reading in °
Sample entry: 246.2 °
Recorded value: 165 °
